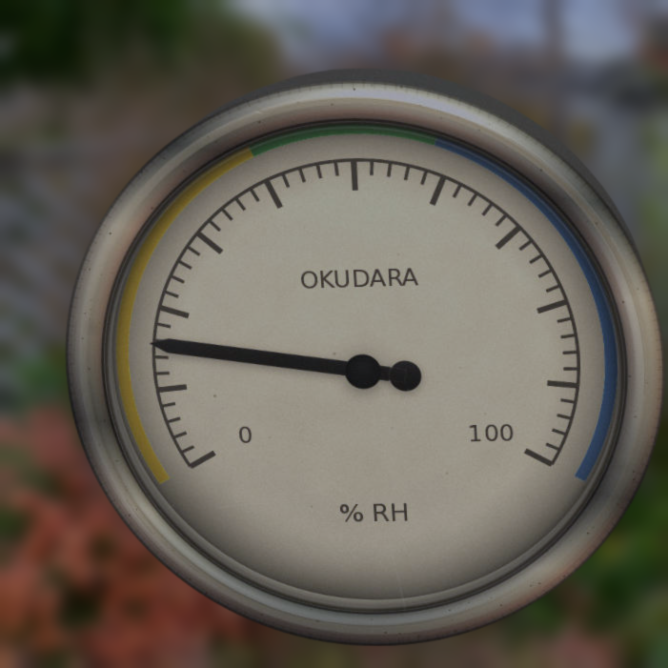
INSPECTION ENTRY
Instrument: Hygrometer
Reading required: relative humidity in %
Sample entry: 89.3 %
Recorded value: 16 %
